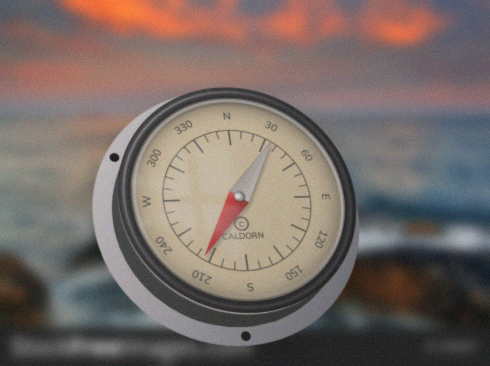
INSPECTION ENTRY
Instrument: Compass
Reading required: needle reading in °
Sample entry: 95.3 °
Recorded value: 215 °
